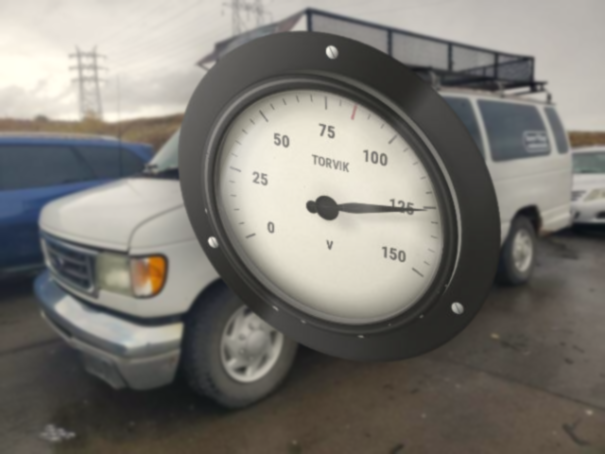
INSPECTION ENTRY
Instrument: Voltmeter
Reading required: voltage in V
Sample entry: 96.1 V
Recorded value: 125 V
